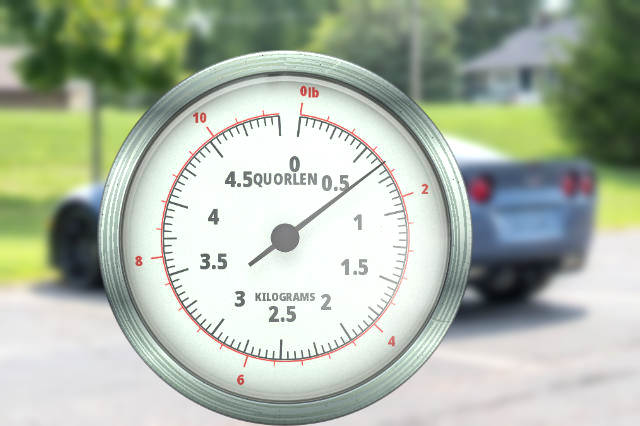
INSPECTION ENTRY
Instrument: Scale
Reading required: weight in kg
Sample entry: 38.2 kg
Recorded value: 0.65 kg
